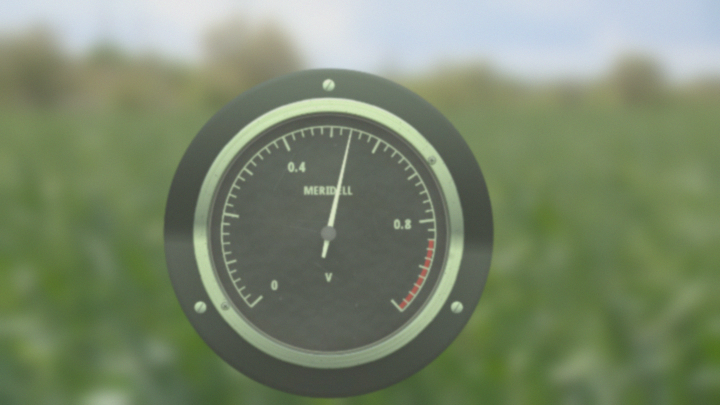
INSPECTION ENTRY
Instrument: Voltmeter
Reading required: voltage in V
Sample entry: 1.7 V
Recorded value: 0.54 V
